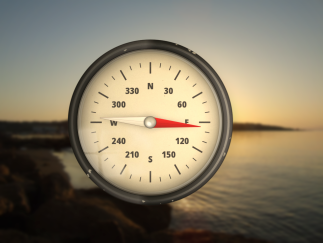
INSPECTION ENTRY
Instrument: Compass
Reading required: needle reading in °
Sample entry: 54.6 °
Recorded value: 95 °
